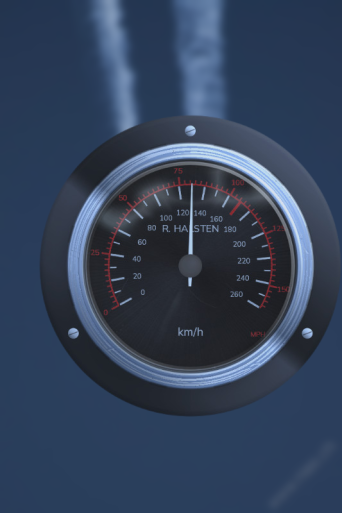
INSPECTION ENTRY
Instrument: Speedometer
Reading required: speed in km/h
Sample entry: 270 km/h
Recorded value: 130 km/h
